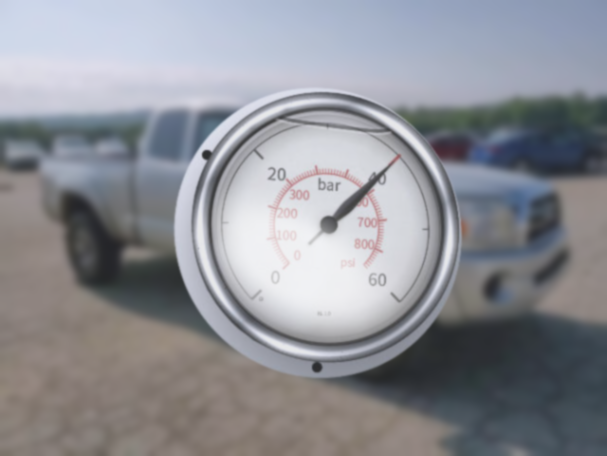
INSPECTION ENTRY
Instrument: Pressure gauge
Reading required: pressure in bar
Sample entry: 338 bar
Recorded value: 40 bar
